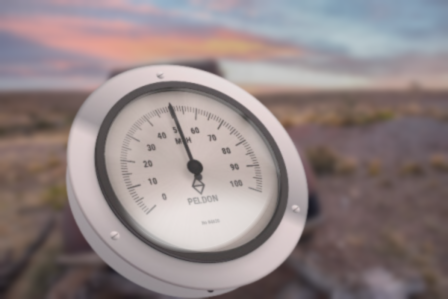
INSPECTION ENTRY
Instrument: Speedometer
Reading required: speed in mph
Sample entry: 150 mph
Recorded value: 50 mph
